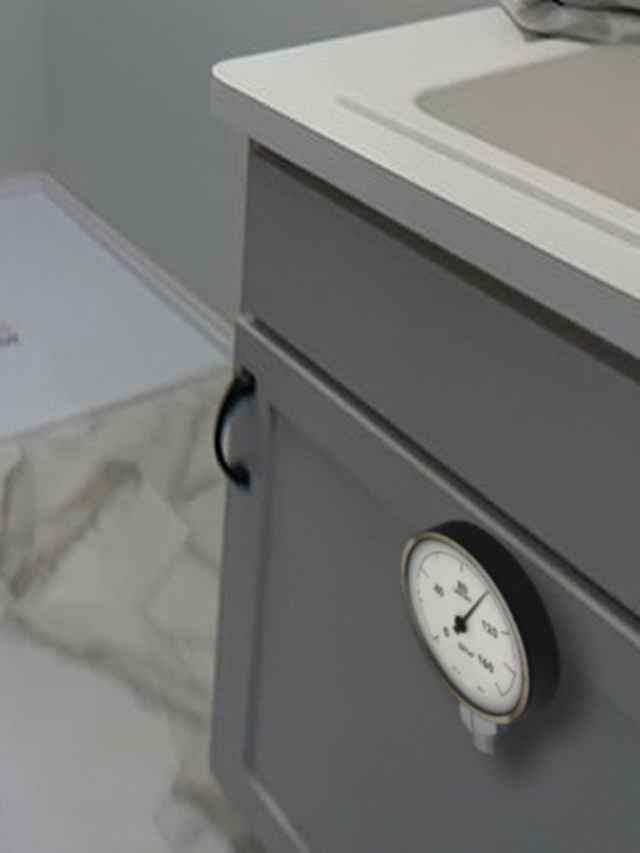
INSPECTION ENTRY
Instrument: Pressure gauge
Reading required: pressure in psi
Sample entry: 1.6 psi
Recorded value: 100 psi
